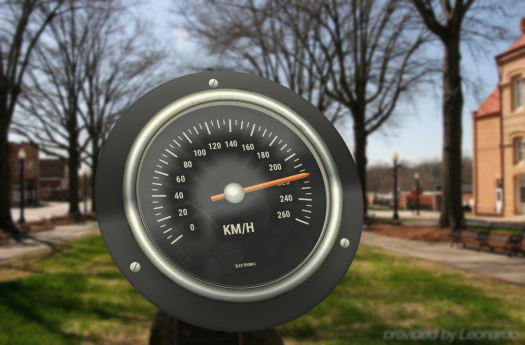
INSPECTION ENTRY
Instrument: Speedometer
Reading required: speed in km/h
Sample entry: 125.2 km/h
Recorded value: 220 km/h
